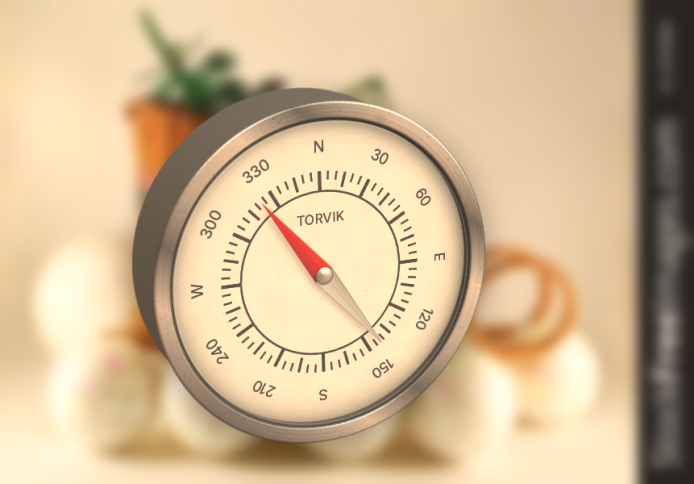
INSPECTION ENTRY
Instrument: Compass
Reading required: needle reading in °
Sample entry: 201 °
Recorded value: 322.5 °
